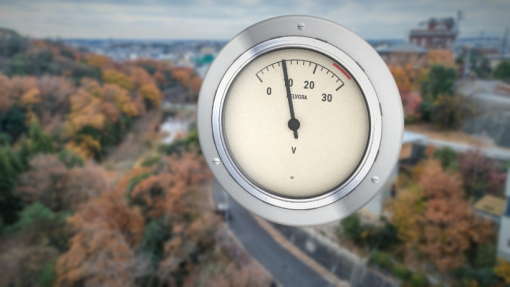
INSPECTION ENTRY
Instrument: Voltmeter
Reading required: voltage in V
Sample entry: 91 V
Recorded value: 10 V
